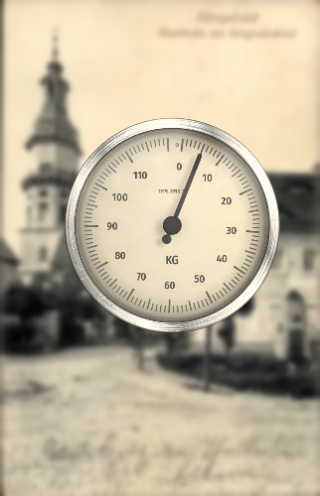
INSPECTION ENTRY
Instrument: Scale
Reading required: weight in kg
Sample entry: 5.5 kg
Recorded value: 5 kg
